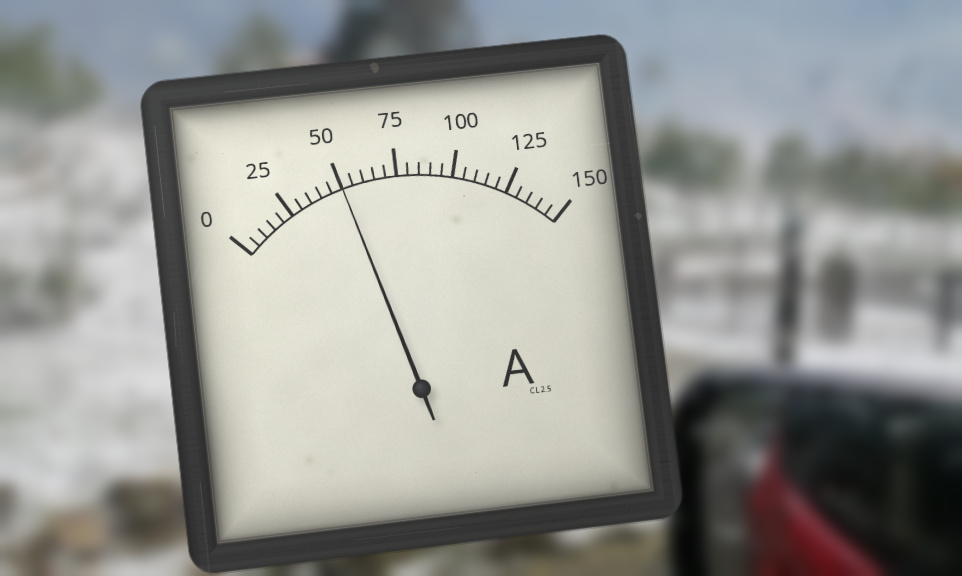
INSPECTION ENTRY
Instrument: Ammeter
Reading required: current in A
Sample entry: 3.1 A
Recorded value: 50 A
